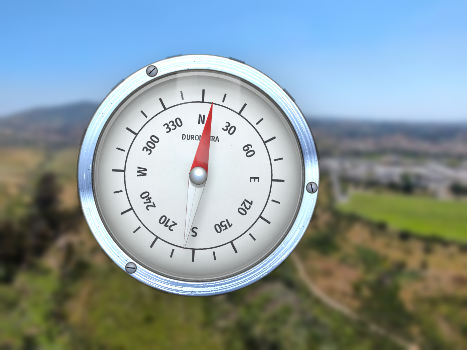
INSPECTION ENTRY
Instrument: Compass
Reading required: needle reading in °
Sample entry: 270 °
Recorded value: 7.5 °
